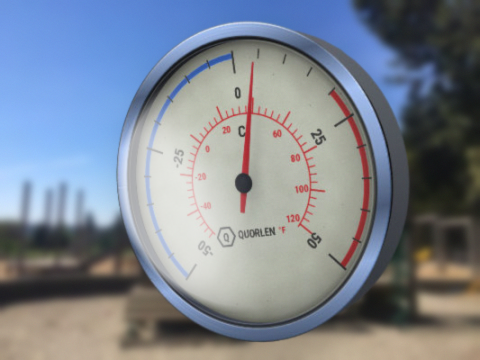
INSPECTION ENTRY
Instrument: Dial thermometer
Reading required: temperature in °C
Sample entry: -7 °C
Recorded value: 5 °C
